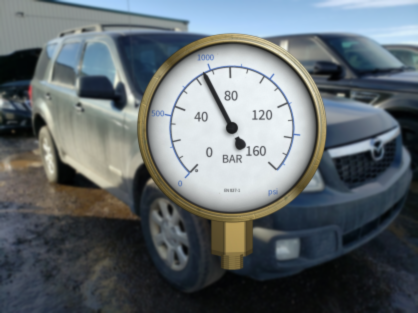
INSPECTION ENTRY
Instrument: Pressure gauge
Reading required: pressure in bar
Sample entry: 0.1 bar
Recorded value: 65 bar
